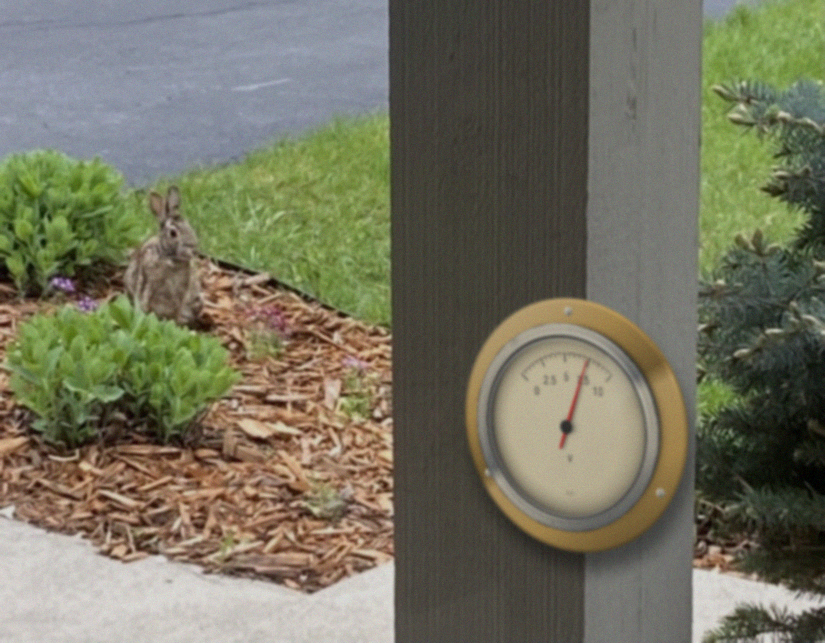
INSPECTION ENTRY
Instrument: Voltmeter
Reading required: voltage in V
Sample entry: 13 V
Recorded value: 7.5 V
